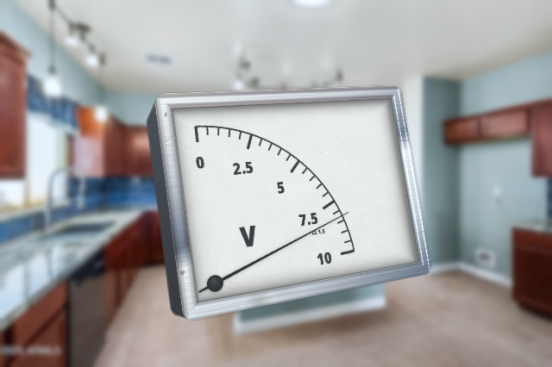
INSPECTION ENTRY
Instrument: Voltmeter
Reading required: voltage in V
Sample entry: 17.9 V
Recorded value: 8.25 V
